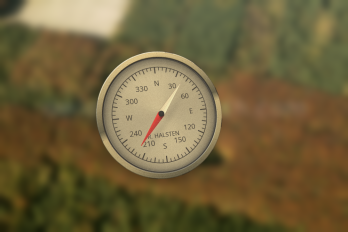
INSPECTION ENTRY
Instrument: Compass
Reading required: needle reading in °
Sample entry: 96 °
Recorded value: 220 °
